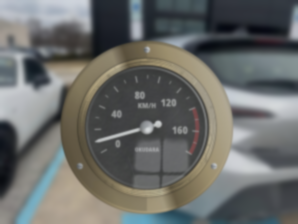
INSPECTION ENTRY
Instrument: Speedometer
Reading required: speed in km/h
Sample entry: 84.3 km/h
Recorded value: 10 km/h
